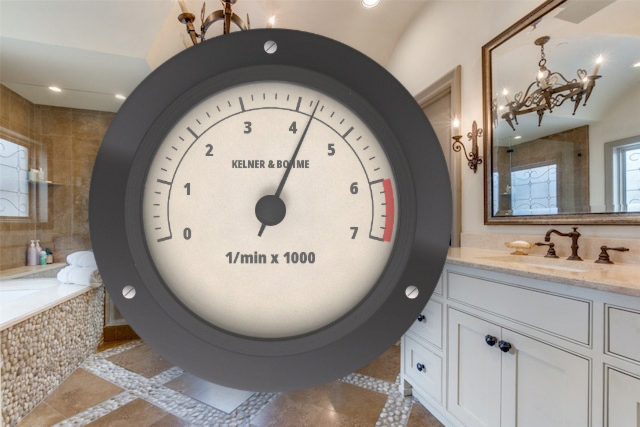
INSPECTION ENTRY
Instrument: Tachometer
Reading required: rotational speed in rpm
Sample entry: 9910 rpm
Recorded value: 4300 rpm
